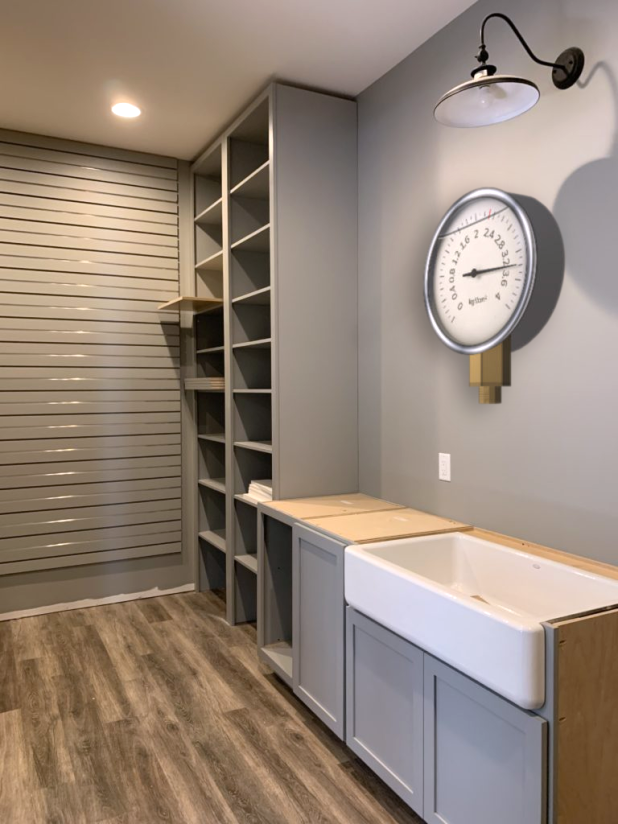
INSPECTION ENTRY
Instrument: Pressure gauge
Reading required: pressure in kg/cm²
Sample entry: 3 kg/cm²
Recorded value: 3.4 kg/cm²
